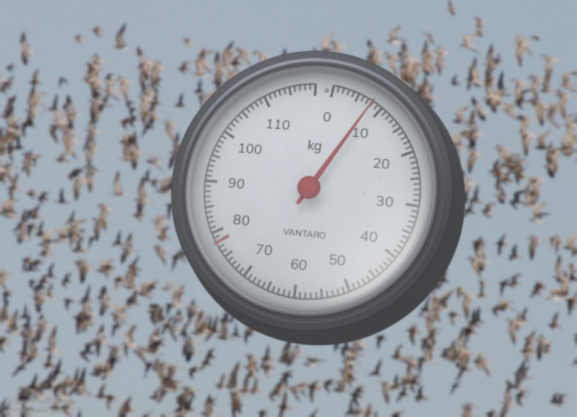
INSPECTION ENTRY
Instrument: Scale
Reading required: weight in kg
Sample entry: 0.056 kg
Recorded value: 8 kg
